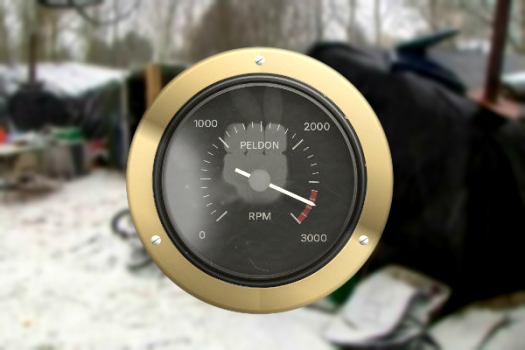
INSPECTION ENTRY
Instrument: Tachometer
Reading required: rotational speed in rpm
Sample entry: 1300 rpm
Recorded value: 2750 rpm
